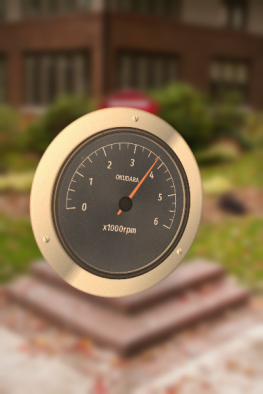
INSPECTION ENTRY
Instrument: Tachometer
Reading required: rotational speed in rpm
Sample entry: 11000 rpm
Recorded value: 3750 rpm
